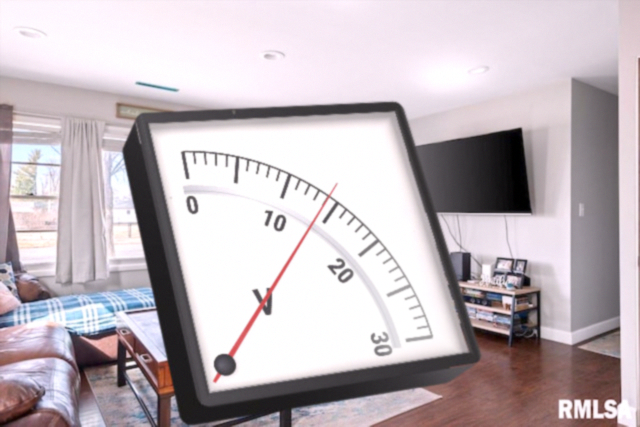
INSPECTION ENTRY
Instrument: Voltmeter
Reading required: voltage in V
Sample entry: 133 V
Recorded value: 14 V
